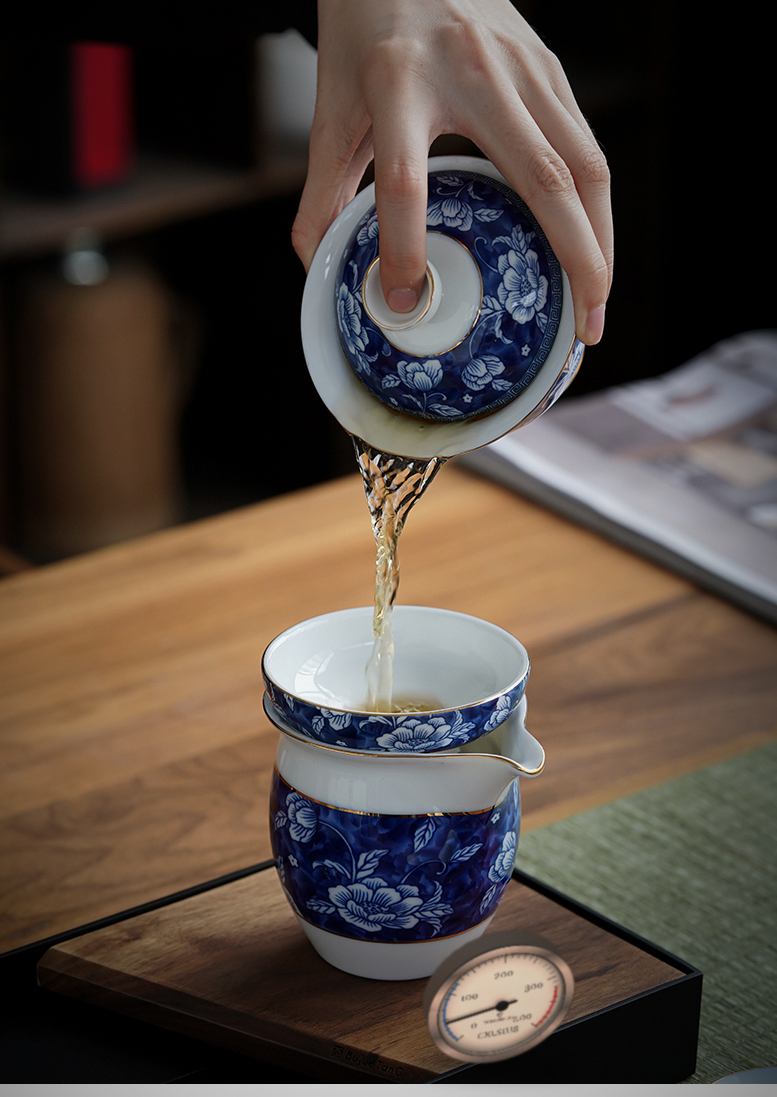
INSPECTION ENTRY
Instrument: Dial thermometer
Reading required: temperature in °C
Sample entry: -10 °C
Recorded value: 50 °C
